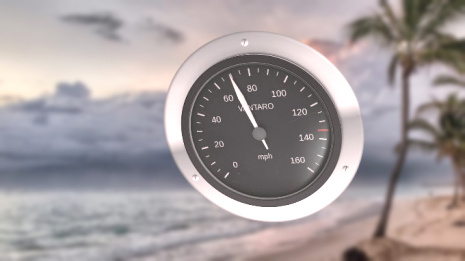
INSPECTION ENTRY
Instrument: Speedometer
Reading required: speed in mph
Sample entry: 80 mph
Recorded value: 70 mph
